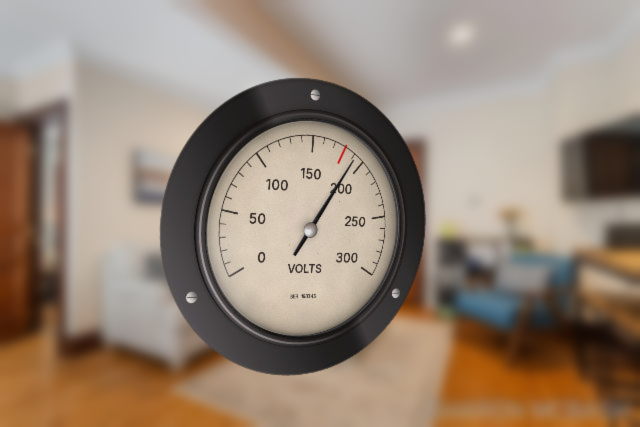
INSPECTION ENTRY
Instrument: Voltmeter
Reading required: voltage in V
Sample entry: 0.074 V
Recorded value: 190 V
